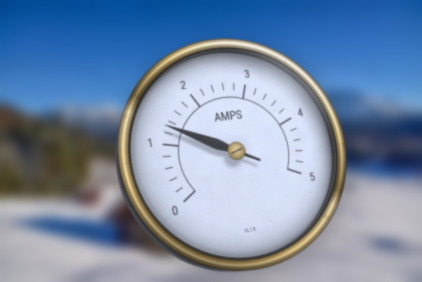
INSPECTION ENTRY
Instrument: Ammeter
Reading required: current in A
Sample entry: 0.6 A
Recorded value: 1.3 A
